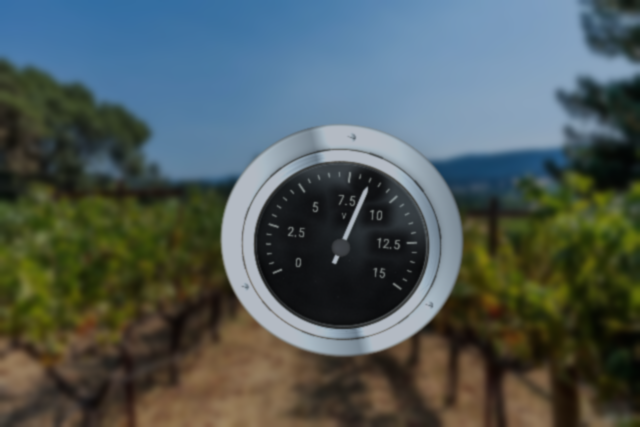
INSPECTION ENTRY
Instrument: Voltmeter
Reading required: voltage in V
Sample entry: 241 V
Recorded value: 8.5 V
